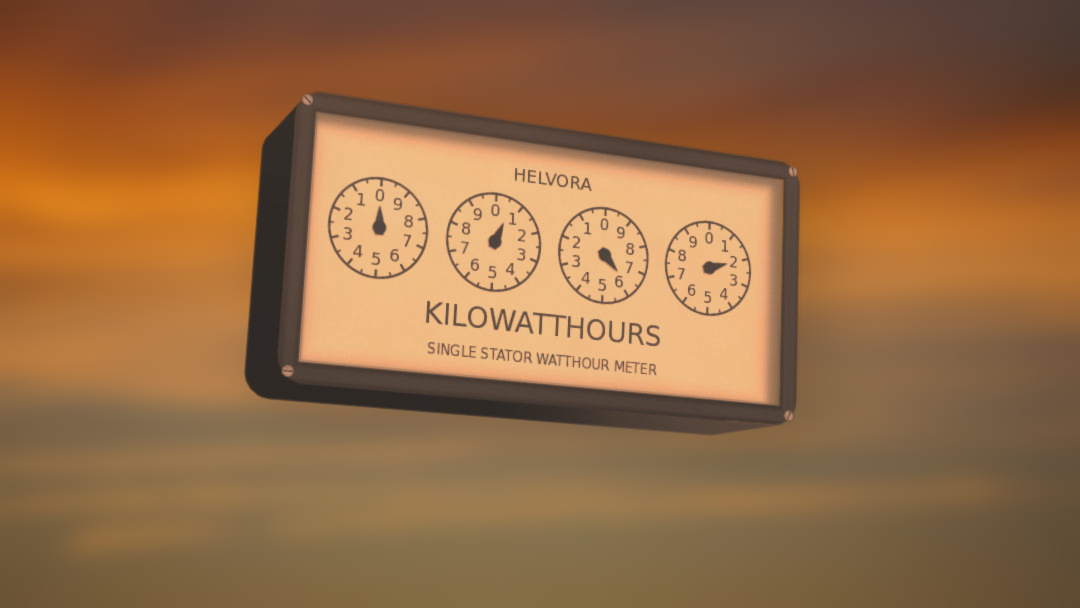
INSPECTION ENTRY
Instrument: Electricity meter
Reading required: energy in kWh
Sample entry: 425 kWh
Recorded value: 62 kWh
